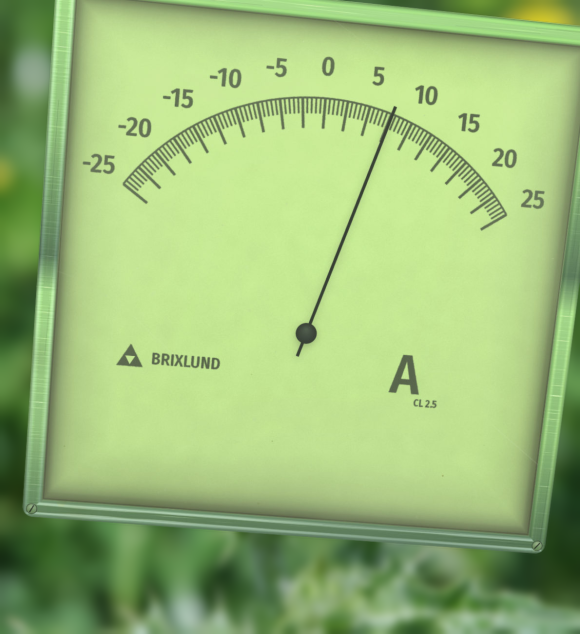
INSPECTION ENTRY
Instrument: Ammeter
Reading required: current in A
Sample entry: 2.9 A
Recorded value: 7.5 A
